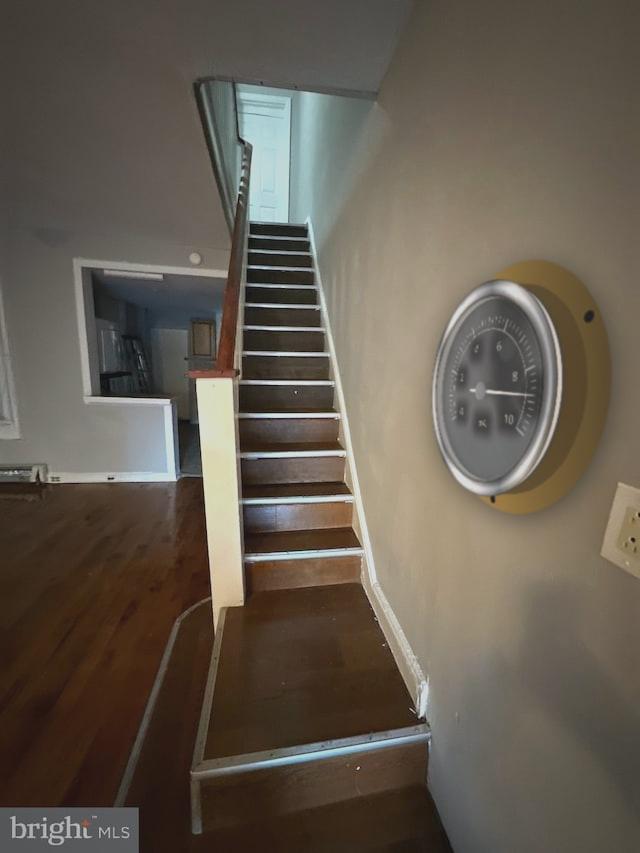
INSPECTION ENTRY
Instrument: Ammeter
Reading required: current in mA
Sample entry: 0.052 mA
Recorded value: 8.8 mA
